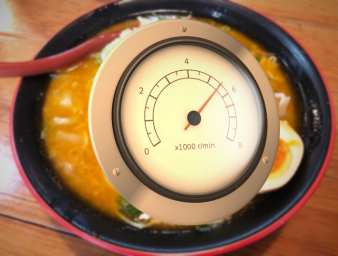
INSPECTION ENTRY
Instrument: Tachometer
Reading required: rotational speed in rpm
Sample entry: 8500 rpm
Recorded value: 5500 rpm
